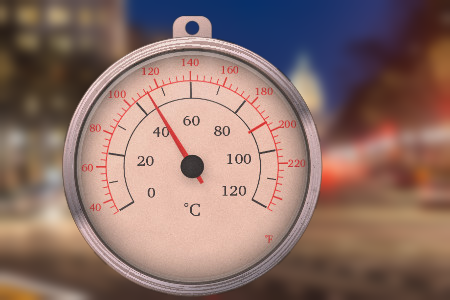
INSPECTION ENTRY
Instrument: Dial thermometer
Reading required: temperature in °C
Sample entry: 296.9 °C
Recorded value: 45 °C
